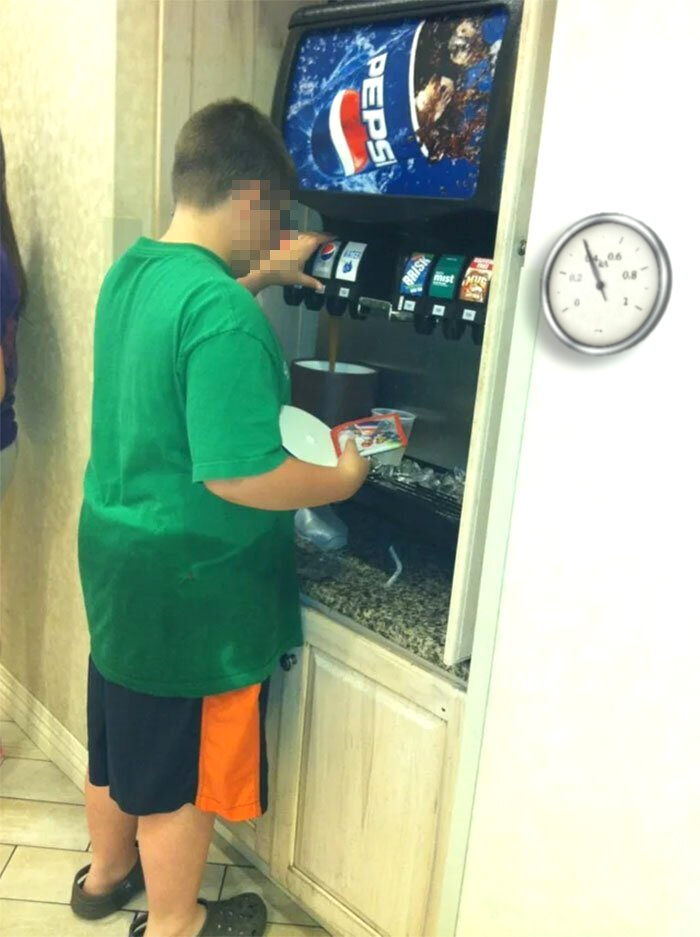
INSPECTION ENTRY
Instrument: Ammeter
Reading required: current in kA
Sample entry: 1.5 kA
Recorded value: 0.4 kA
